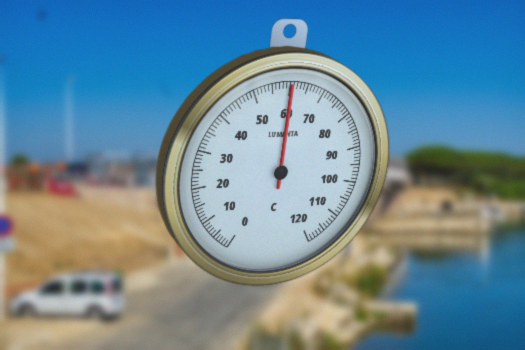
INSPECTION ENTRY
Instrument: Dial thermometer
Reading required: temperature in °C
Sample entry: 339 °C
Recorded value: 60 °C
